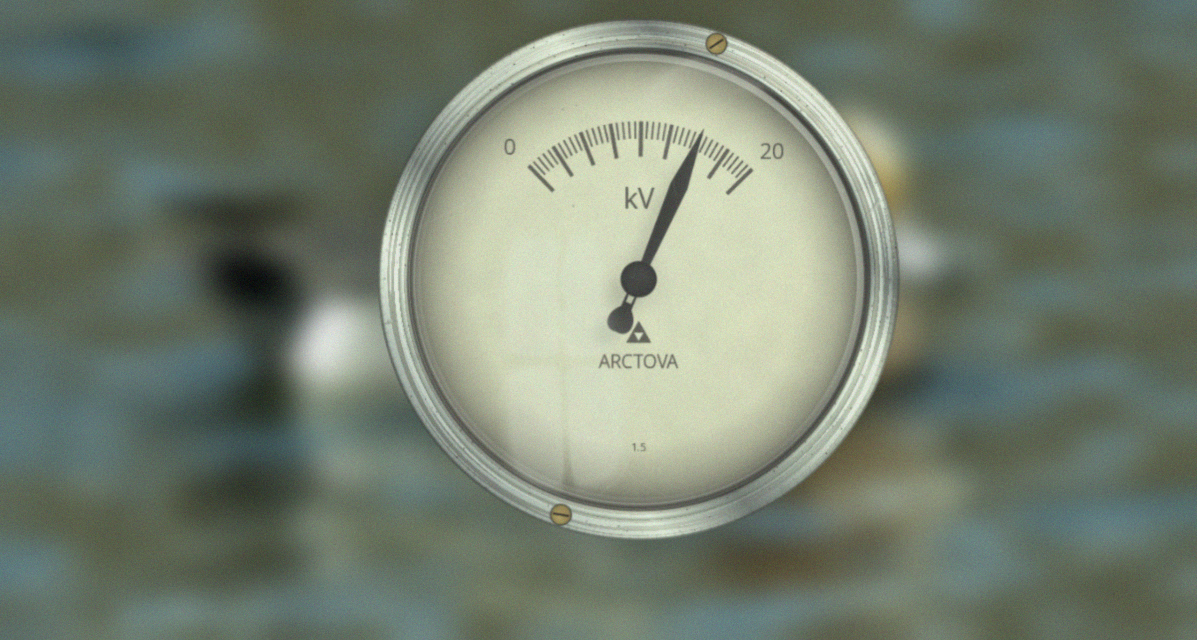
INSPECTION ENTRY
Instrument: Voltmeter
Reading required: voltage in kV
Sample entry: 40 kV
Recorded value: 15 kV
